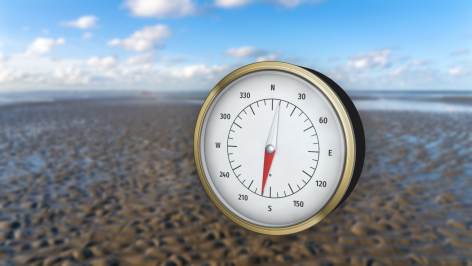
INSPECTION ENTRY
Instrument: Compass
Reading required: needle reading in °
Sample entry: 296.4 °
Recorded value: 190 °
